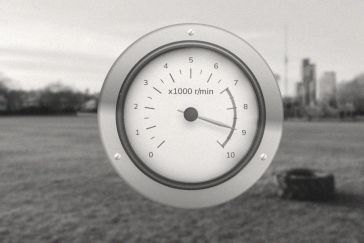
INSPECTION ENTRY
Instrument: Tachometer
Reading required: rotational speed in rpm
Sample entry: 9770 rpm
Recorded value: 9000 rpm
